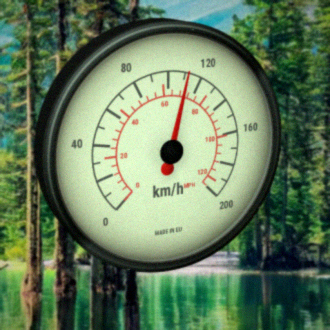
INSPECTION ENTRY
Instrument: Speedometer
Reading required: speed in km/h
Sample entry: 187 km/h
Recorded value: 110 km/h
